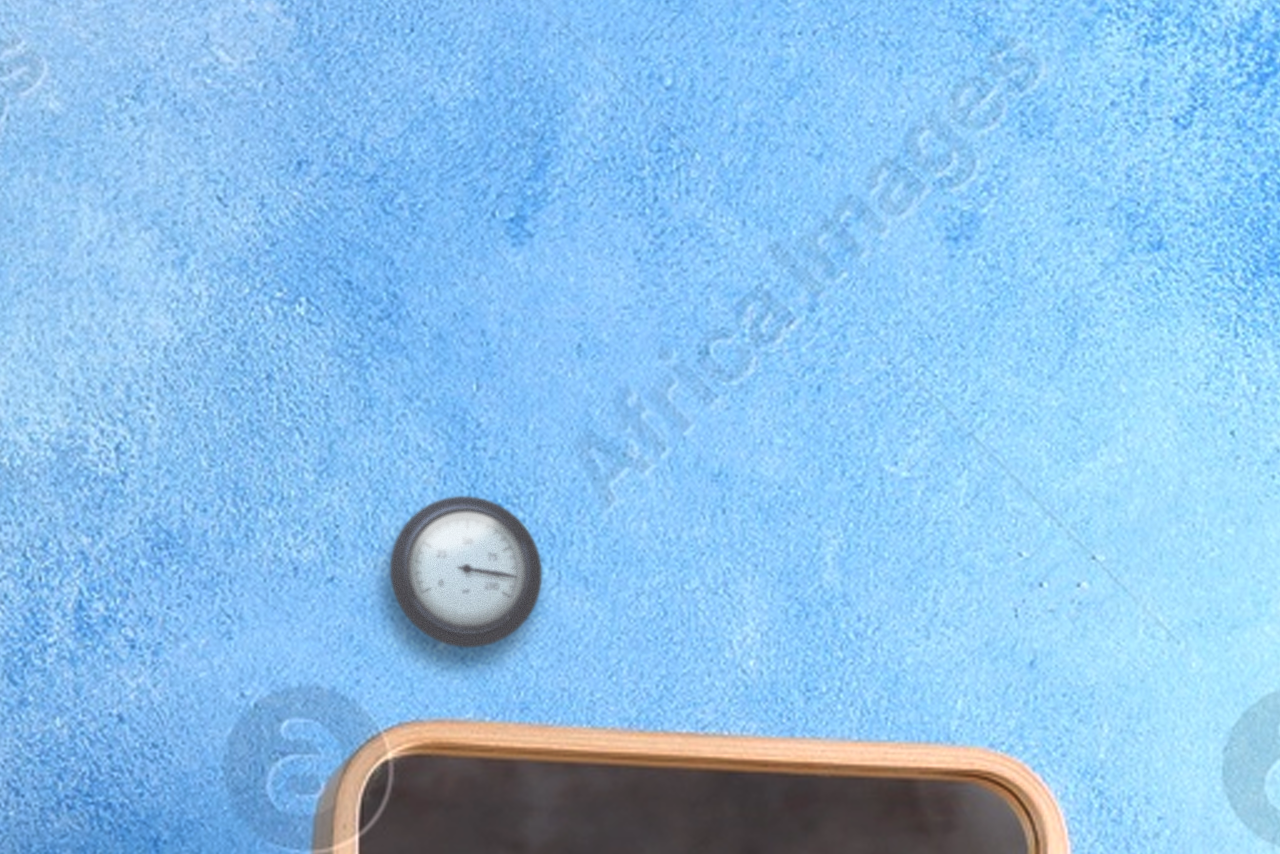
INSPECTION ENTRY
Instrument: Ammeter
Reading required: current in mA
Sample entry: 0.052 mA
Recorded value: 90 mA
